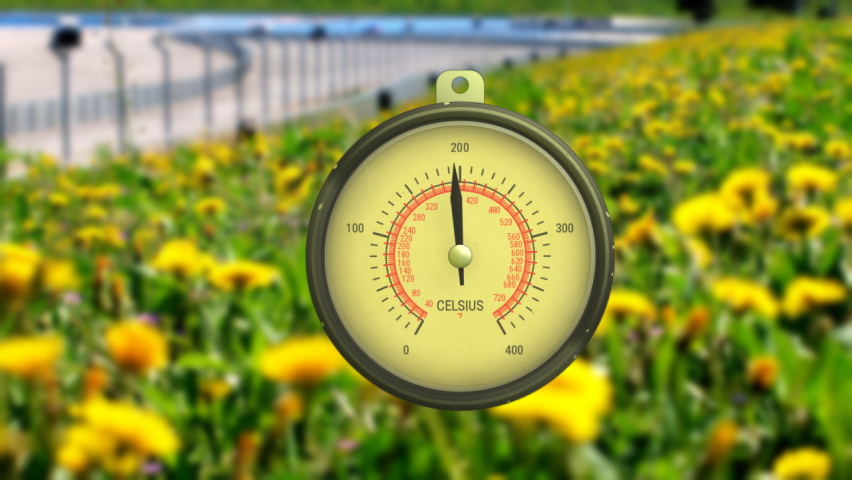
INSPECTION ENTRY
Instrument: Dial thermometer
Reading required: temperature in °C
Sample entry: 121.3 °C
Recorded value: 195 °C
